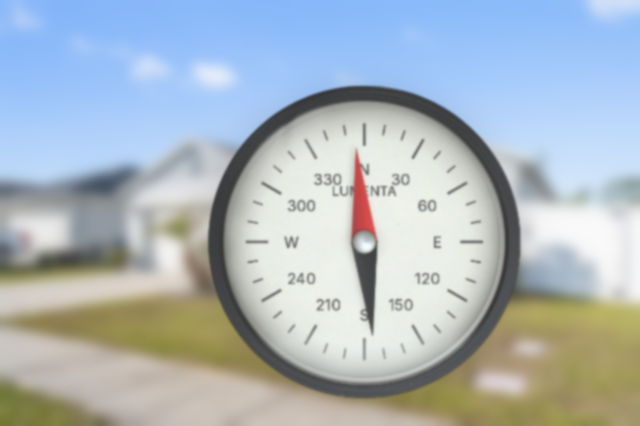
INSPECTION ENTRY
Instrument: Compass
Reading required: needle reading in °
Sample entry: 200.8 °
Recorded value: 355 °
